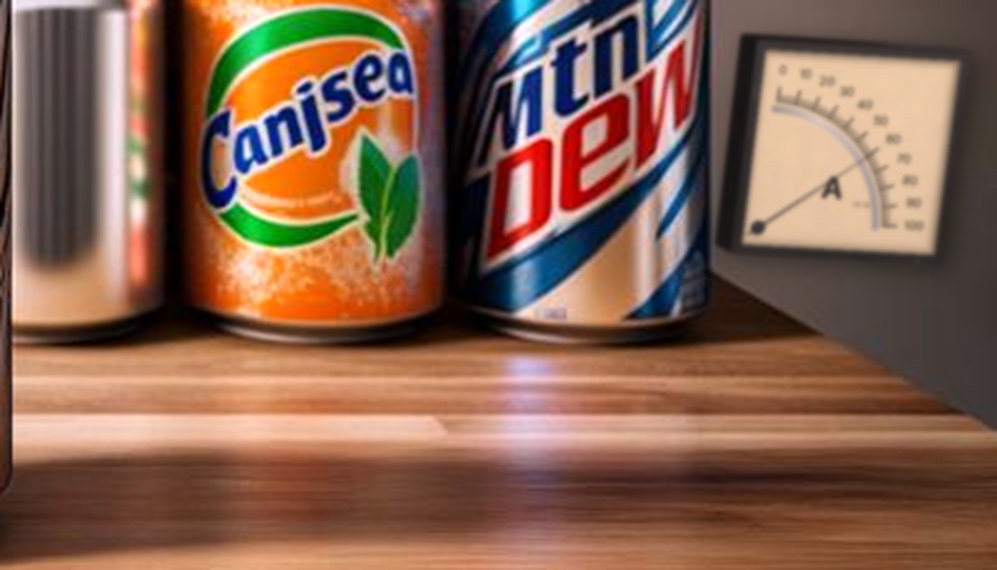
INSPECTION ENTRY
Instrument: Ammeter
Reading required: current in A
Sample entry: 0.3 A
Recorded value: 60 A
